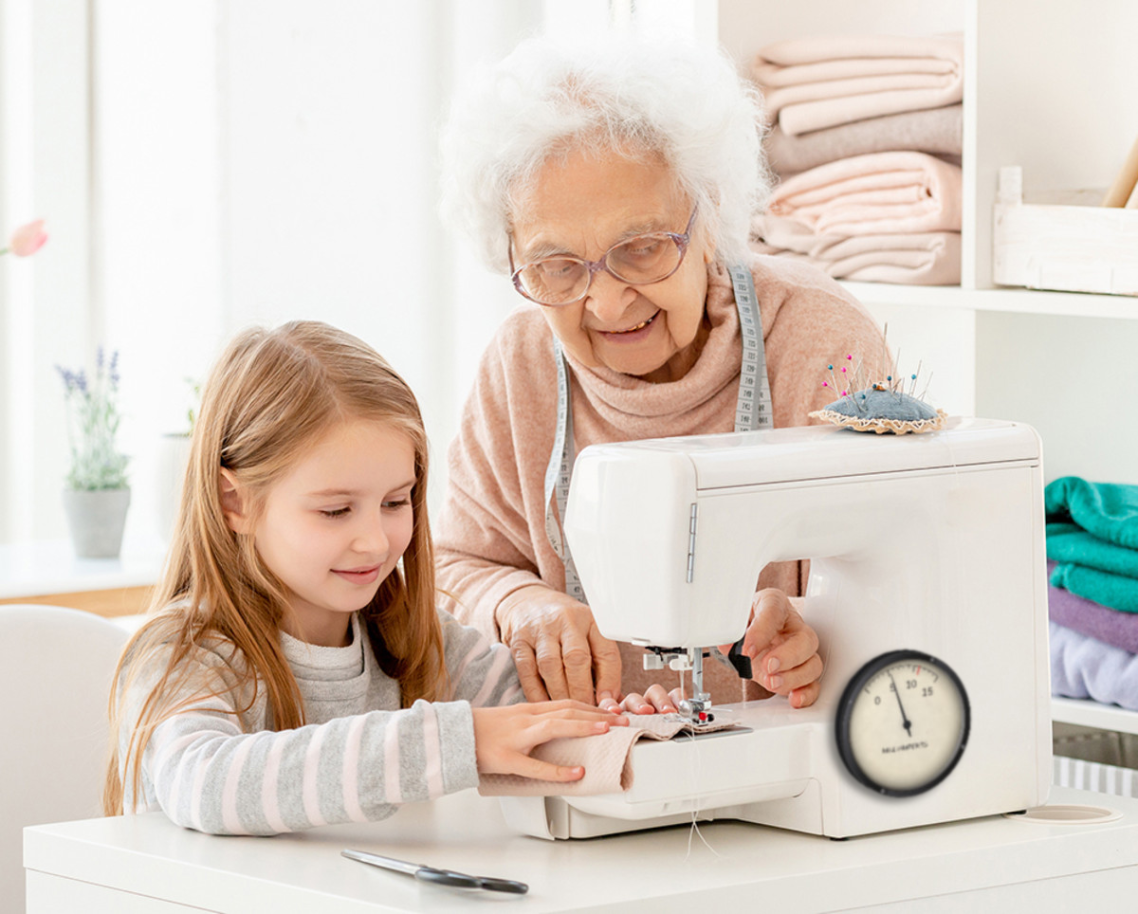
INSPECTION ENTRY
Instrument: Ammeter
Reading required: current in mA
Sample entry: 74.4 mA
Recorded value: 5 mA
